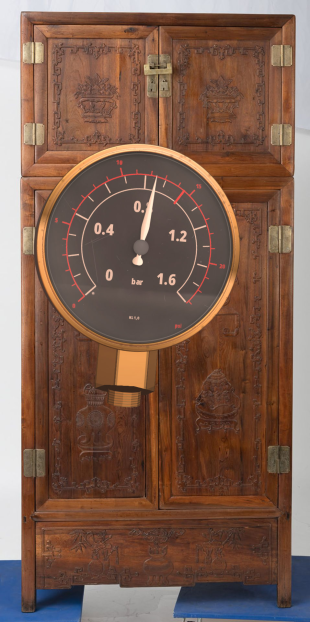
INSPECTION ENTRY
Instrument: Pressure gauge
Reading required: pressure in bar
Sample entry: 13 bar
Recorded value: 0.85 bar
